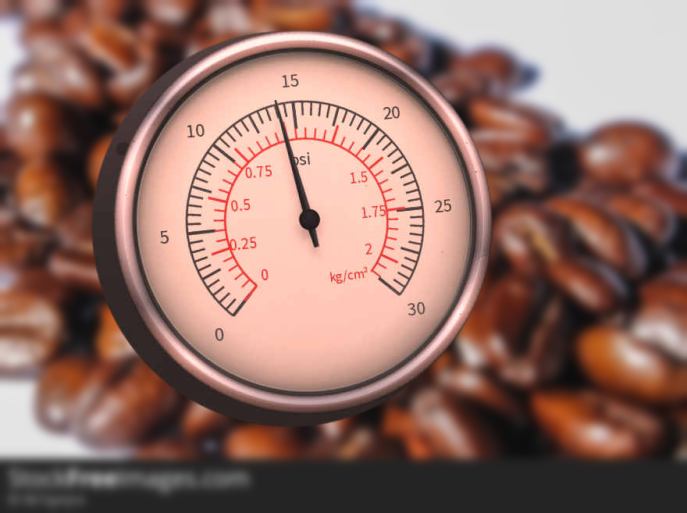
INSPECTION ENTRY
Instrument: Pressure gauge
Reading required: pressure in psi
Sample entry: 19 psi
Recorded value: 14 psi
